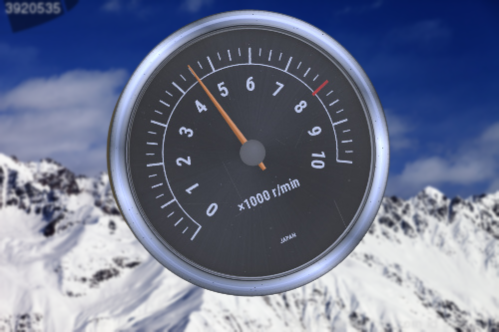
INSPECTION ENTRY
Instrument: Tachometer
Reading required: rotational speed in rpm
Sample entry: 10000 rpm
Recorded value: 4500 rpm
